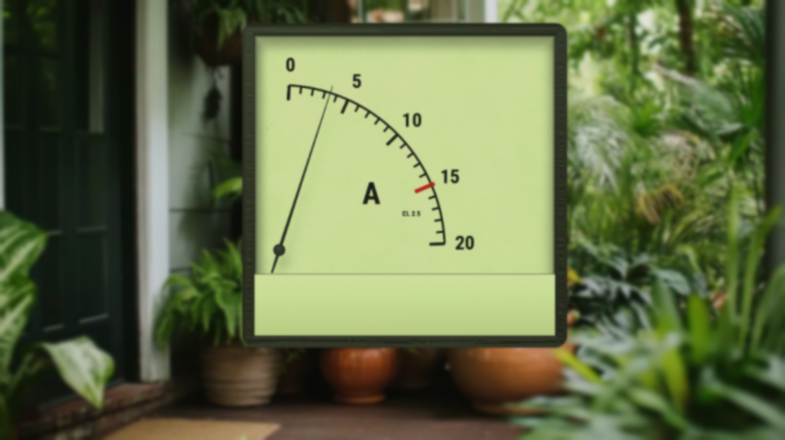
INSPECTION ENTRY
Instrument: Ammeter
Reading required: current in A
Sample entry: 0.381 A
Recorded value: 3.5 A
